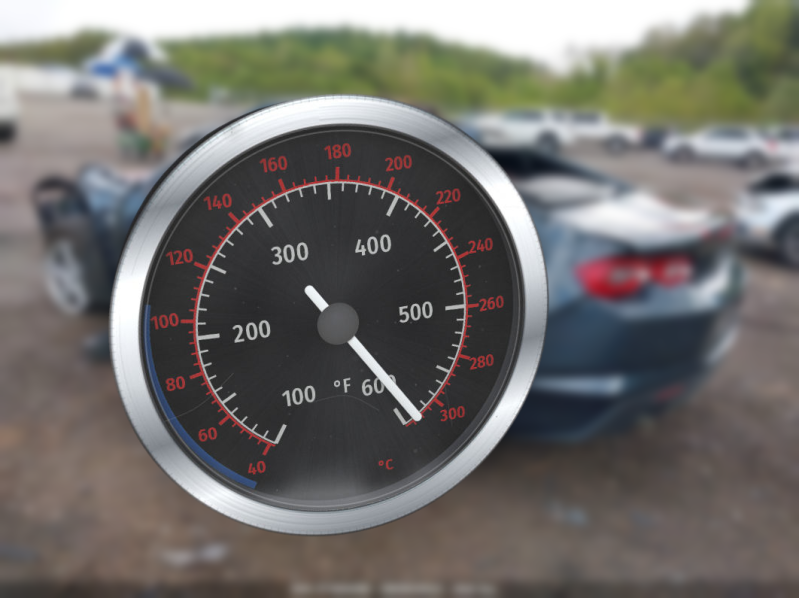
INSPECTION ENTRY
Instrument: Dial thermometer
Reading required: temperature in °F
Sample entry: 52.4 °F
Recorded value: 590 °F
